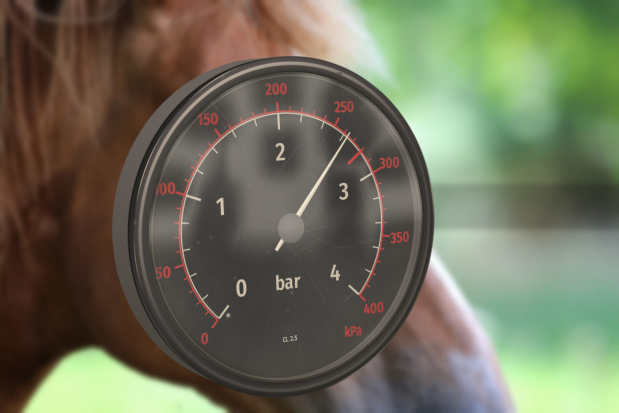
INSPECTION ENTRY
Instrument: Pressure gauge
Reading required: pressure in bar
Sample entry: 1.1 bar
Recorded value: 2.6 bar
